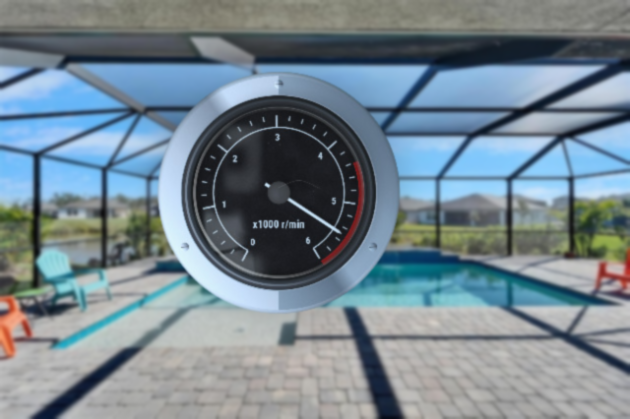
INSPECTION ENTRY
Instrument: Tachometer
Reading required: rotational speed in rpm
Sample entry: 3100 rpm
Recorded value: 5500 rpm
